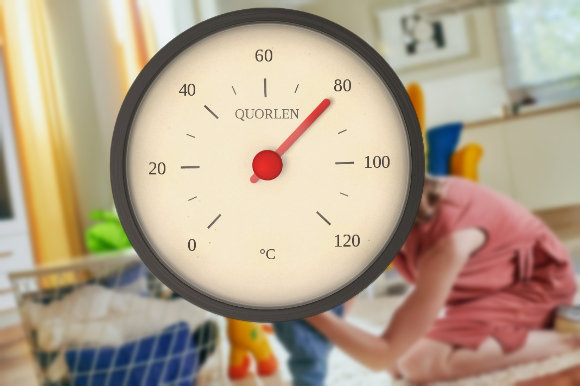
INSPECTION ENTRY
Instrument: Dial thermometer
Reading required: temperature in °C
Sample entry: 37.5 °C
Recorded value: 80 °C
